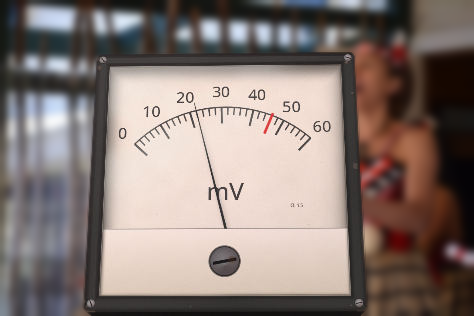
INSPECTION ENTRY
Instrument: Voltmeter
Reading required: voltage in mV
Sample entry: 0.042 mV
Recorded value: 22 mV
